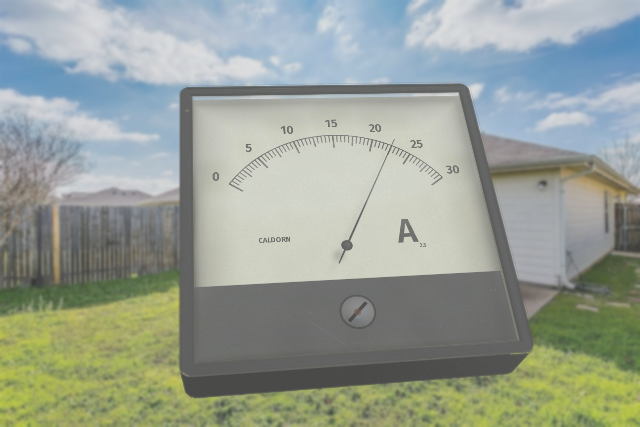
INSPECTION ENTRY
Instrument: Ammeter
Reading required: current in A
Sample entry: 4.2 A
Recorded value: 22.5 A
